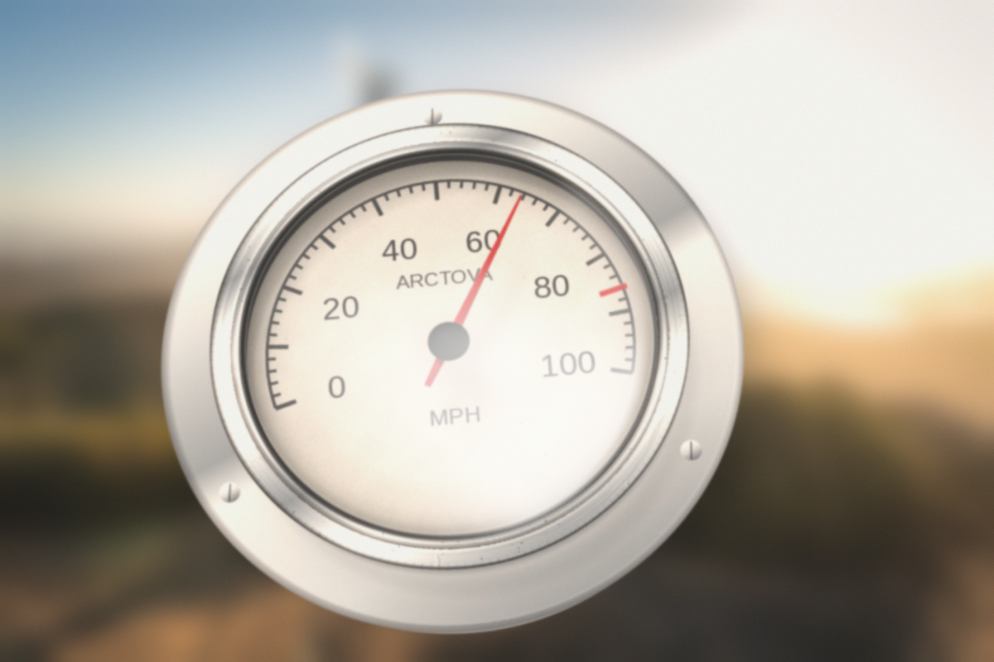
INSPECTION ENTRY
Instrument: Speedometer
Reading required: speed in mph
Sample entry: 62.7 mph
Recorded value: 64 mph
